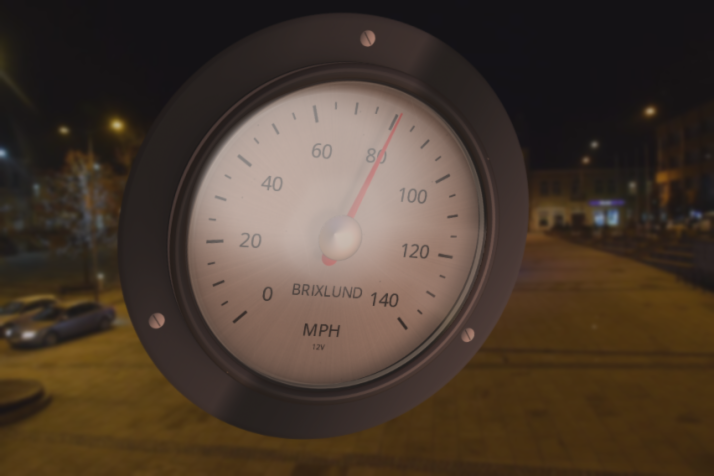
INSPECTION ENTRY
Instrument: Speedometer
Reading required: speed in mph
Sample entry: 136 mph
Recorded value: 80 mph
